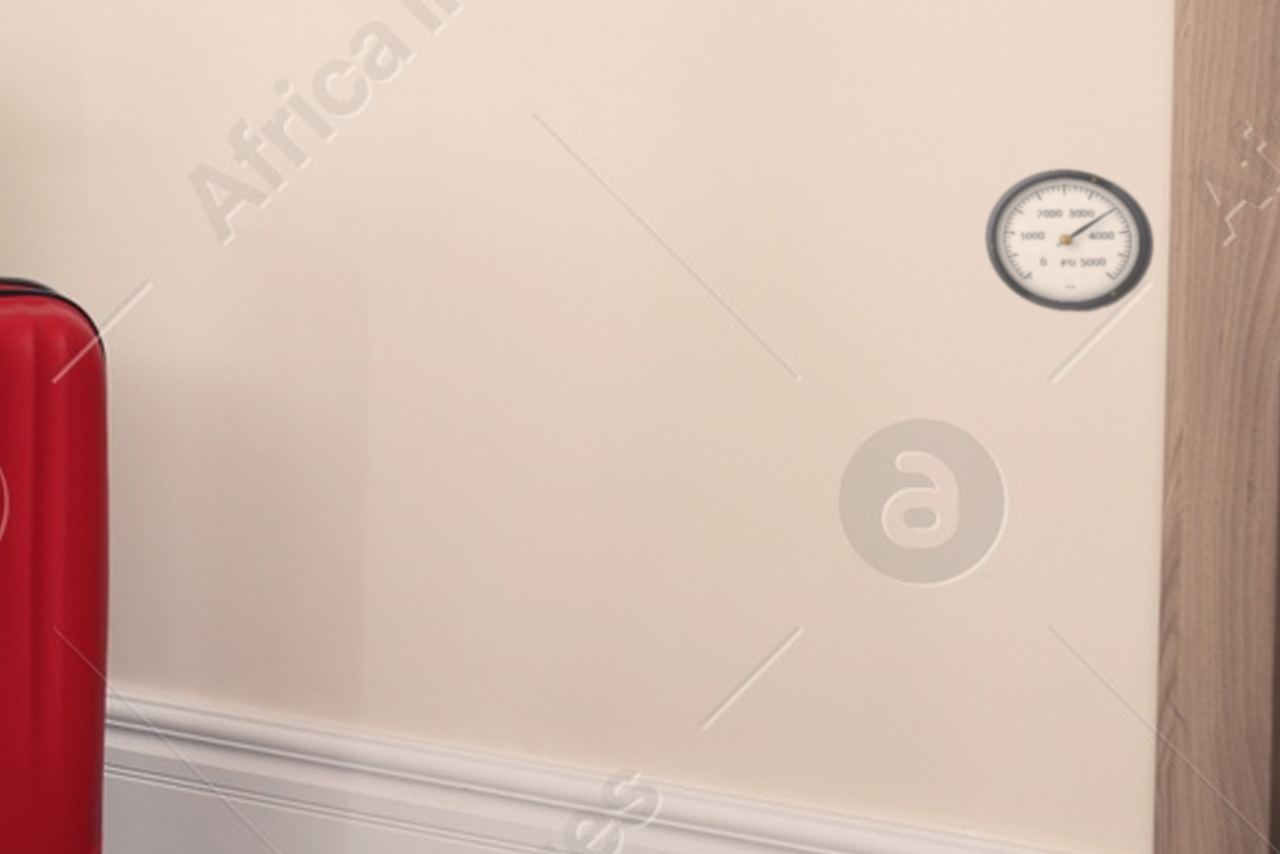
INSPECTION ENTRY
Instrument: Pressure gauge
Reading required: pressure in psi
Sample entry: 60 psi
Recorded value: 3500 psi
